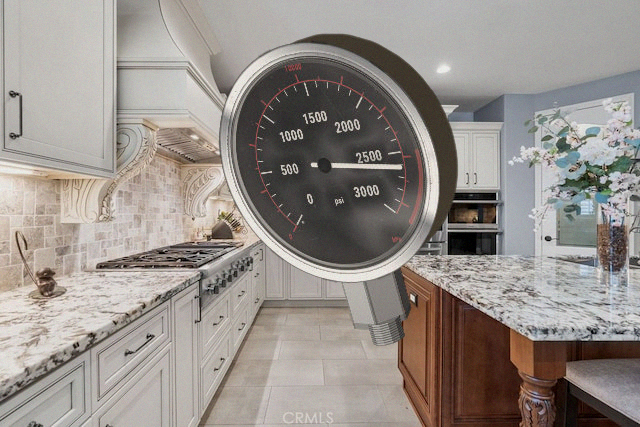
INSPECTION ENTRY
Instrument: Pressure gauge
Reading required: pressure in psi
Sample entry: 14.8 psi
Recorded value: 2600 psi
